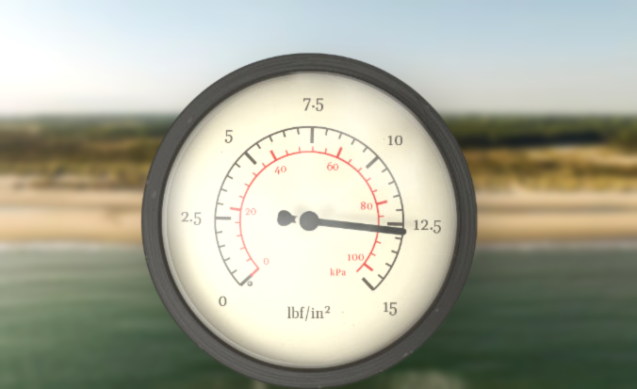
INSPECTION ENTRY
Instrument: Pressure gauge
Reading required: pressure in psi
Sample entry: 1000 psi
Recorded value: 12.75 psi
